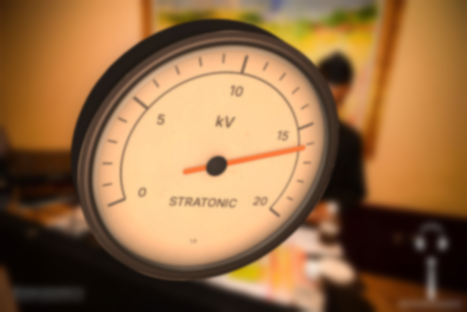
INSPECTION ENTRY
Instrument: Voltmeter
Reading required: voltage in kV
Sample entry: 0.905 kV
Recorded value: 16 kV
